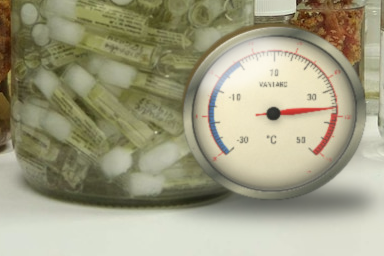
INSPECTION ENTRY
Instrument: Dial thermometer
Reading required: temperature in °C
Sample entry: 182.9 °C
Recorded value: 35 °C
